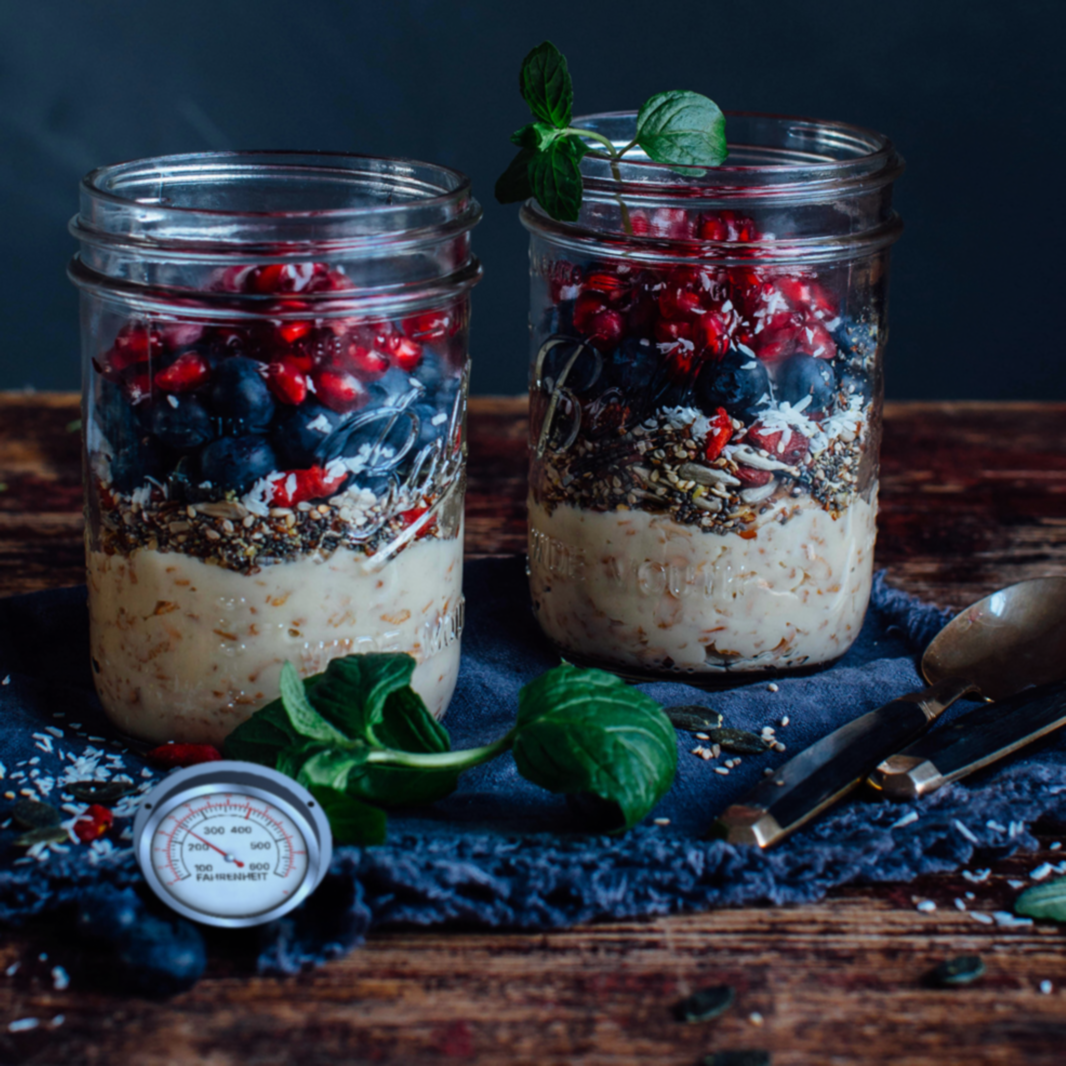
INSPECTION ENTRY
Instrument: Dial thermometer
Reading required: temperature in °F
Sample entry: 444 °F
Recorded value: 250 °F
